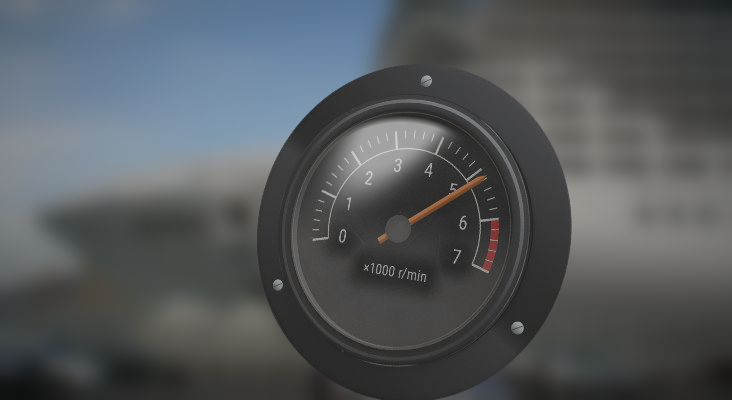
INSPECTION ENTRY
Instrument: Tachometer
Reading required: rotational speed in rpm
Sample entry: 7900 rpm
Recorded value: 5200 rpm
